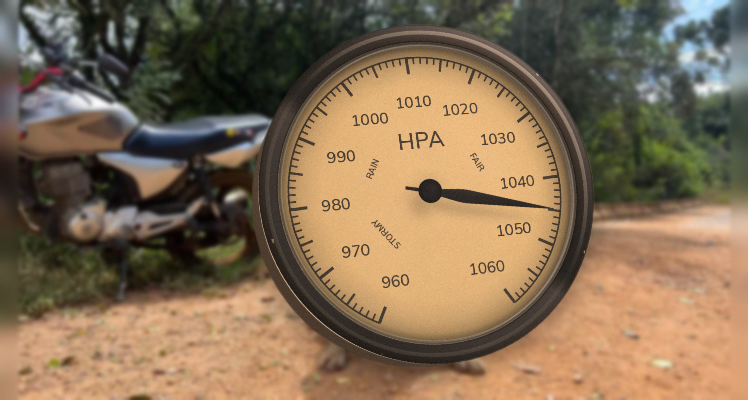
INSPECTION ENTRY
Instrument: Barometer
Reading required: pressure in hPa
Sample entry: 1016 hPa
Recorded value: 1045 hPa
